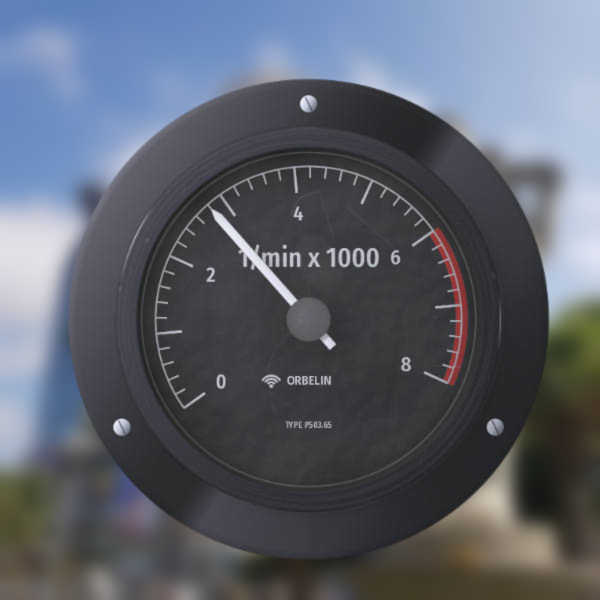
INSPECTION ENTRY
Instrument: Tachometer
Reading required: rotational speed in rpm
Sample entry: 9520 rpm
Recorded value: 2800 rpm
